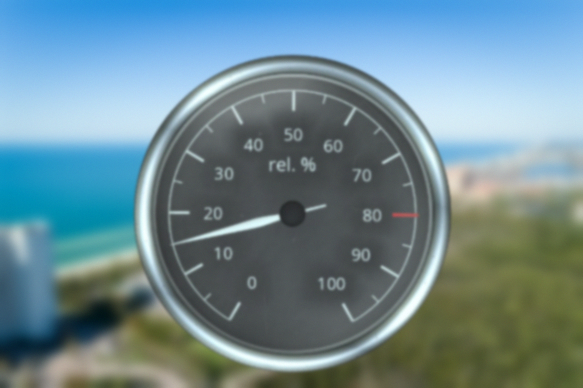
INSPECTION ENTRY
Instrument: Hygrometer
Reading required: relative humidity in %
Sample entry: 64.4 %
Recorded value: 15 %
